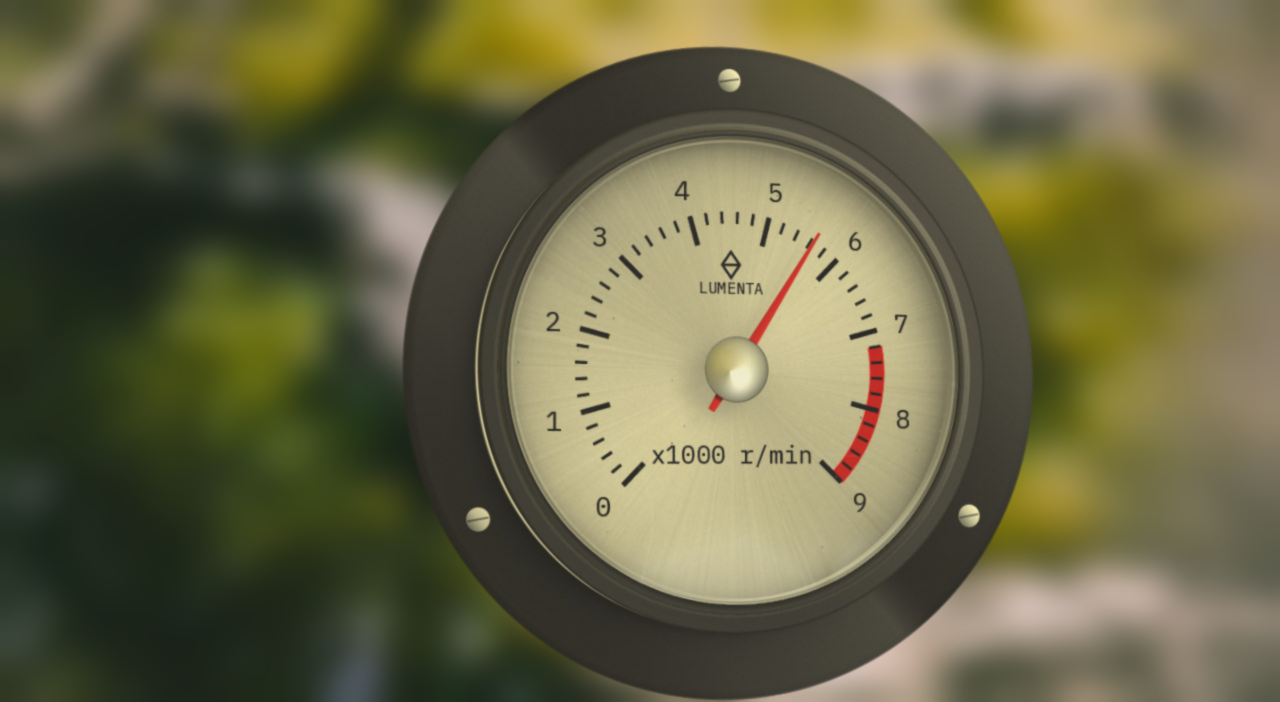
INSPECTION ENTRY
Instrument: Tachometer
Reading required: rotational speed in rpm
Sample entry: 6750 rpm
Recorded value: 5600 rpm
